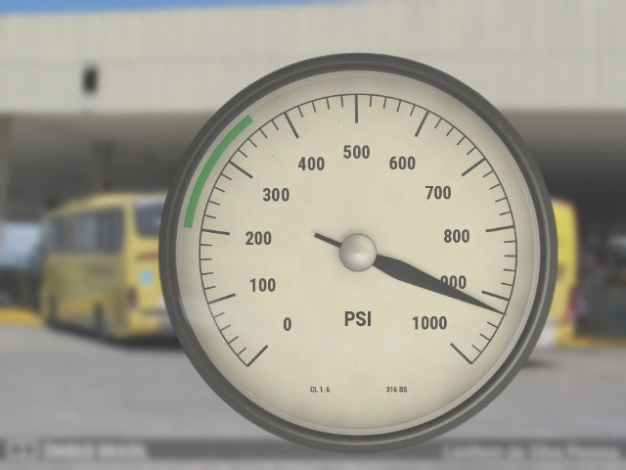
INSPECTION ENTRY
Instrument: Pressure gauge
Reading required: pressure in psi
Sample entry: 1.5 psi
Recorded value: 920 psi
